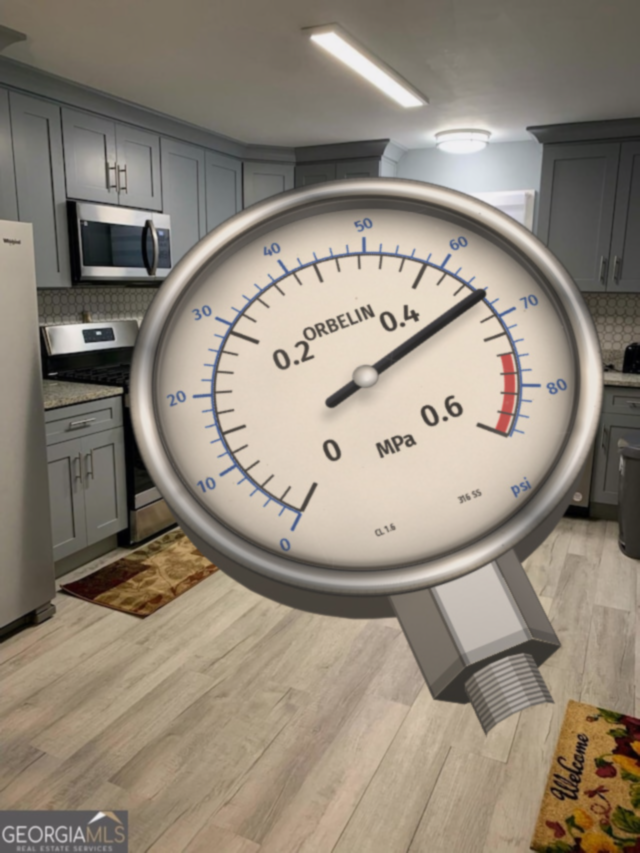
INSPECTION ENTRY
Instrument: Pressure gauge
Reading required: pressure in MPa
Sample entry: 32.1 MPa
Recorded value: 0.46 MPa
